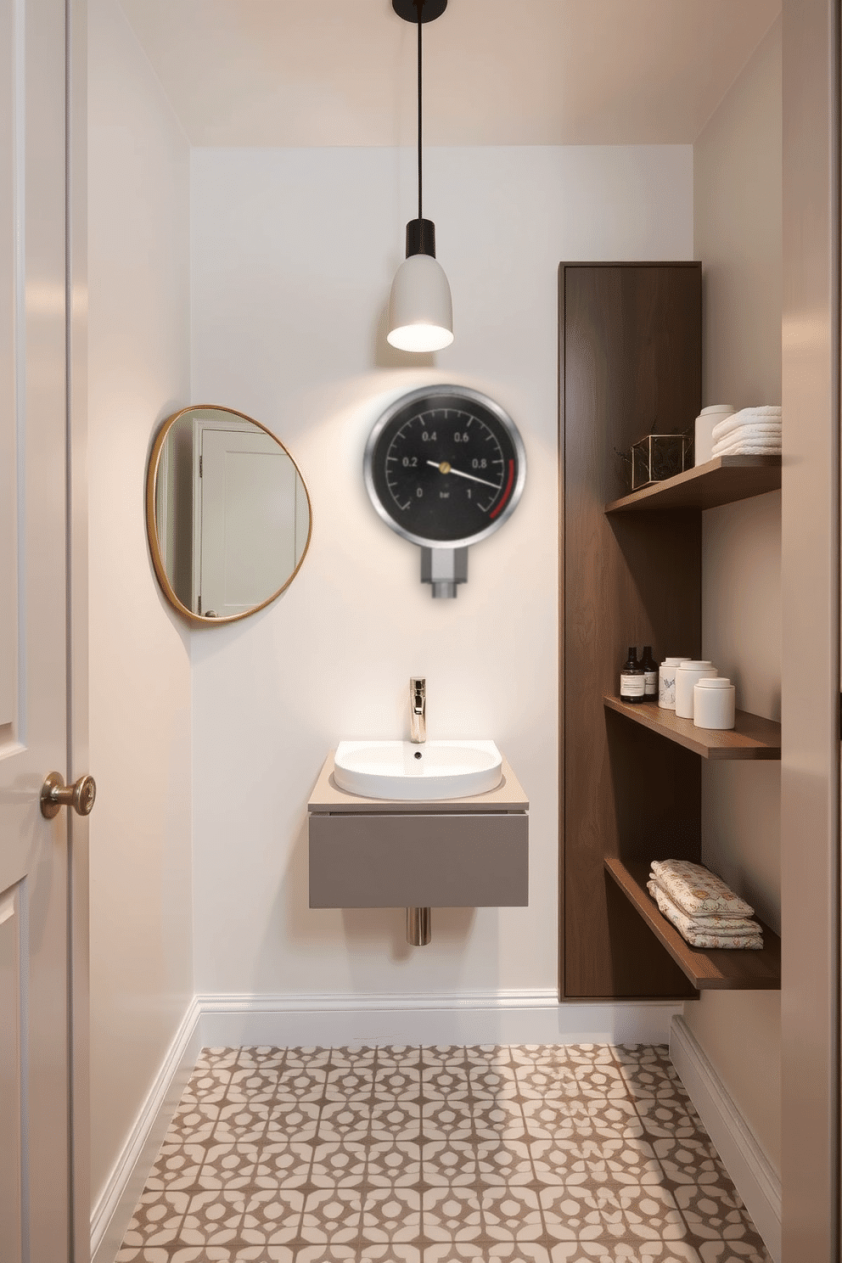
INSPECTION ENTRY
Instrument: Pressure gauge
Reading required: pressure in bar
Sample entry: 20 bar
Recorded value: 0.9 bar
